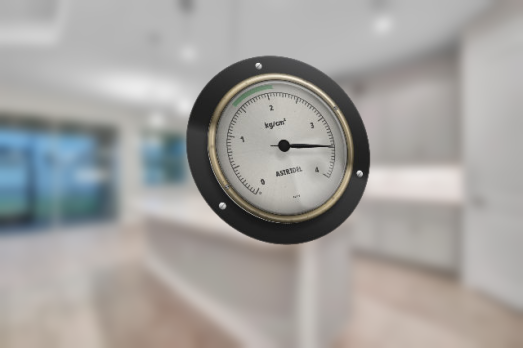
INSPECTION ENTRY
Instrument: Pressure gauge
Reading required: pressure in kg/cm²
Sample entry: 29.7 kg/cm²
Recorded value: 3.5 kg/cm²
